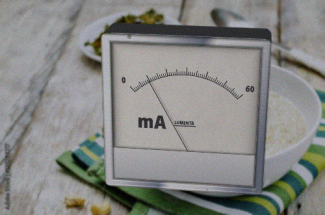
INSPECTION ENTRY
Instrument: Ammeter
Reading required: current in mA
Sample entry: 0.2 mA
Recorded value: 10 mA
